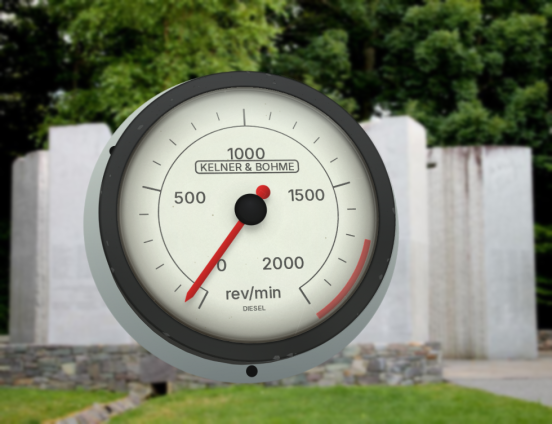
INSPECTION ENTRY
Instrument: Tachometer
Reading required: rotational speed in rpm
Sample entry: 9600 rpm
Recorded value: 50 rpm
